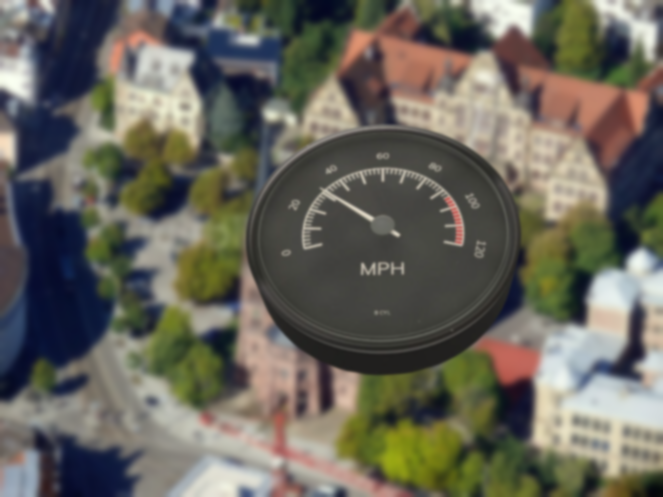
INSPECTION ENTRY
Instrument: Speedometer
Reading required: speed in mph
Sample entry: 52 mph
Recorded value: 30 mph
